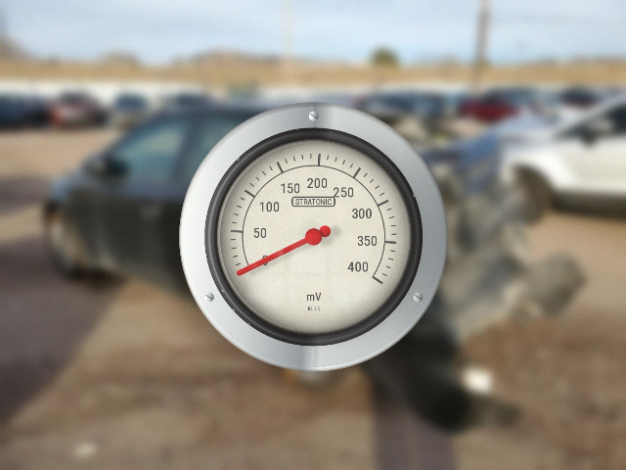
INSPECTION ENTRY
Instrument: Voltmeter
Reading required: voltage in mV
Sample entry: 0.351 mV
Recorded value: 0 mV
